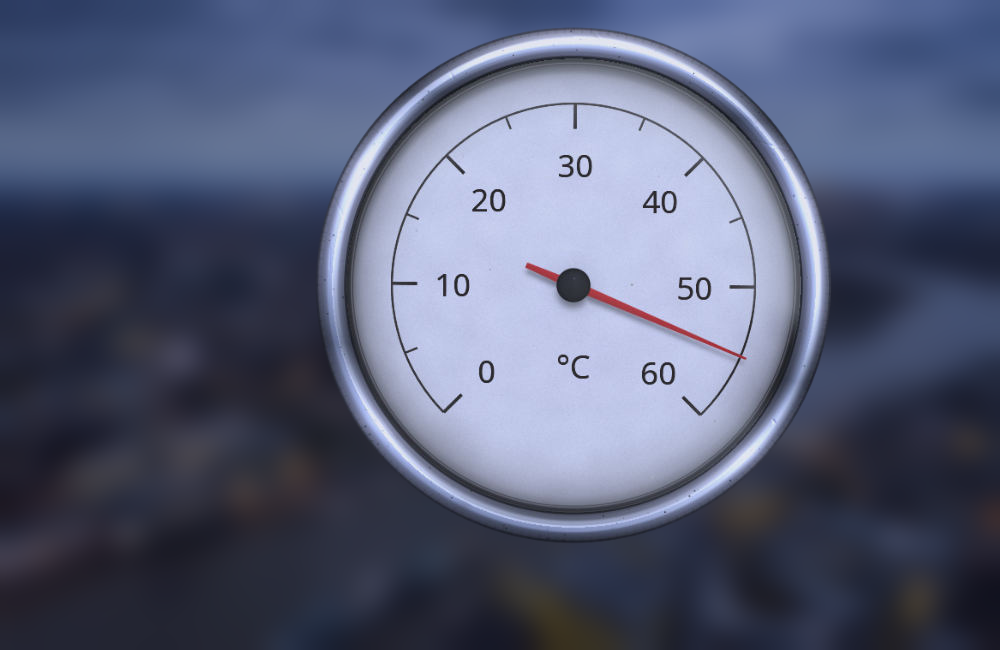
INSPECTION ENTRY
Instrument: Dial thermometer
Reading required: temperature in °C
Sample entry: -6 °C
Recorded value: 55 °C
